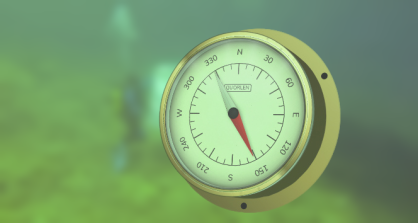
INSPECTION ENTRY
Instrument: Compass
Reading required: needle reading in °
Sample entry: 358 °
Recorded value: 150 °
